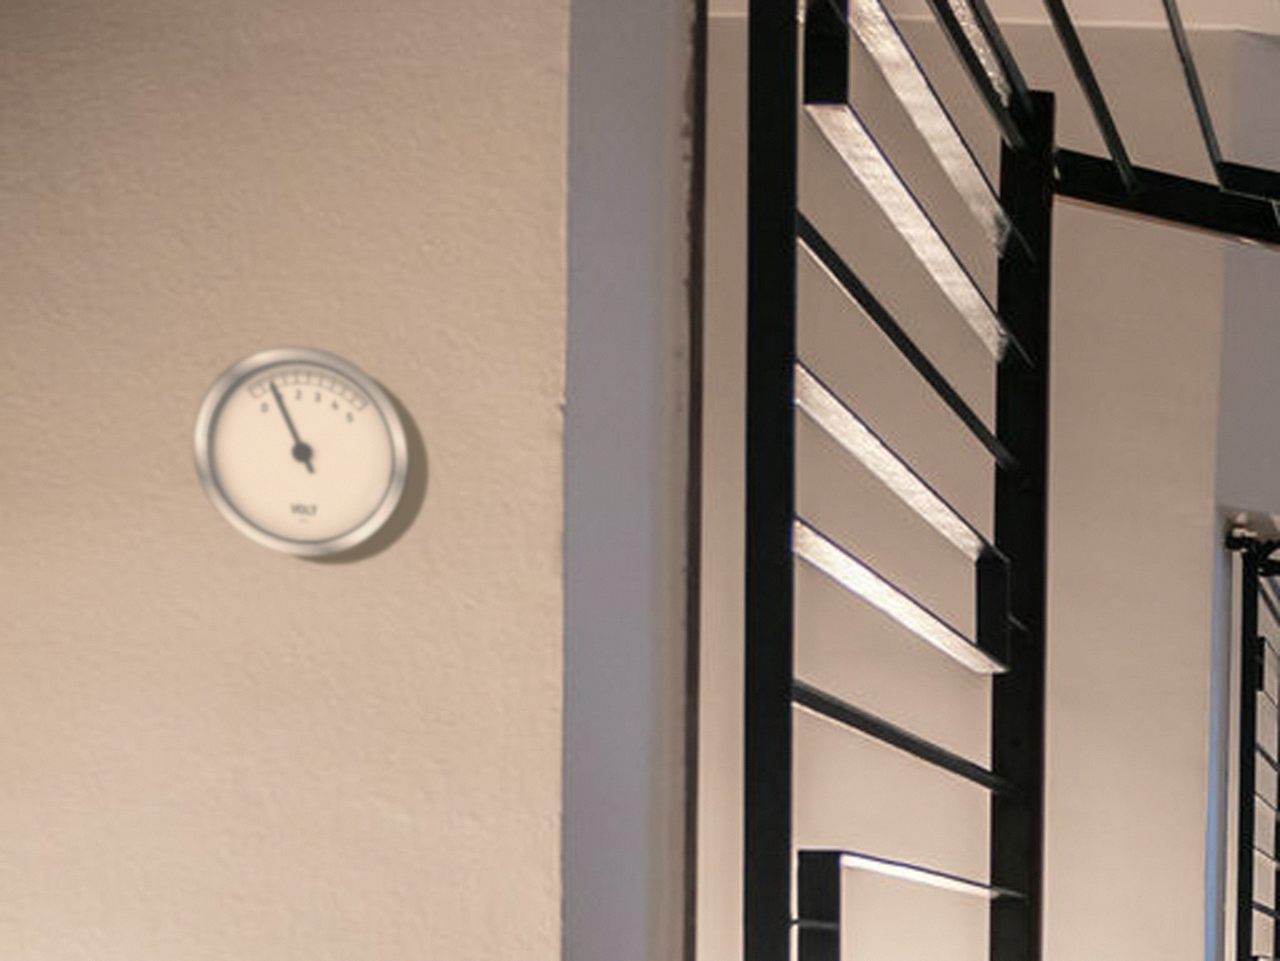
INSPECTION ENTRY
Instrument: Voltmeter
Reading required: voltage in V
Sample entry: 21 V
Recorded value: 1 V
